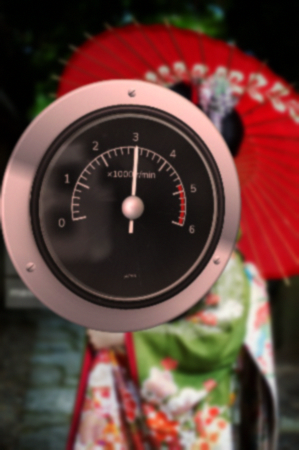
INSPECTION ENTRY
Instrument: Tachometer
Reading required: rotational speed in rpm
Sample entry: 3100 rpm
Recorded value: 3000 rpm
